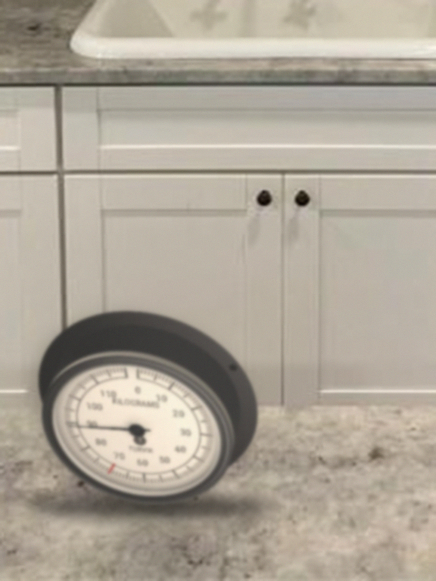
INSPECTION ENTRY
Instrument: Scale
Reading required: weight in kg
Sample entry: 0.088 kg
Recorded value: 90 kg
